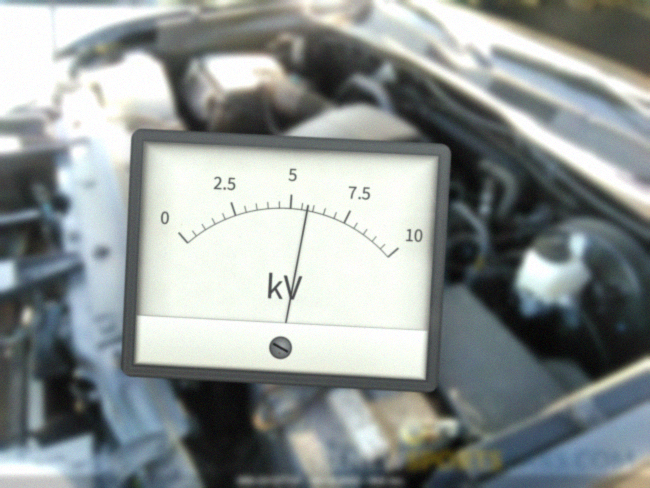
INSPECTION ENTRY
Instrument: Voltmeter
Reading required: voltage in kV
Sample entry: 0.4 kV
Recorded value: 5.75 kV
